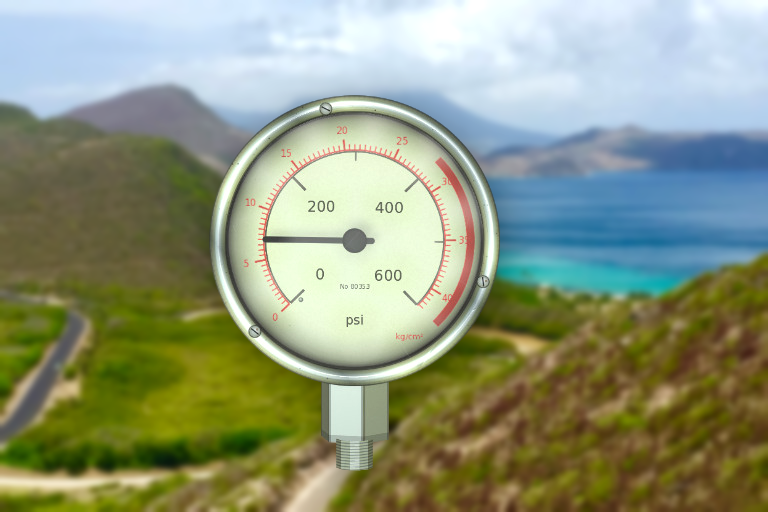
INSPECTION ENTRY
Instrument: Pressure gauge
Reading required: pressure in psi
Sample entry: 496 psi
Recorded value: 100 psi
